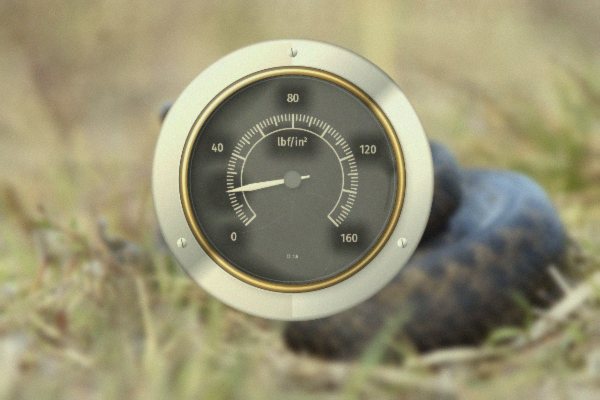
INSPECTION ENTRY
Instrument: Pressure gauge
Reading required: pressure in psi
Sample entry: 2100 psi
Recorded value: 20 psi
